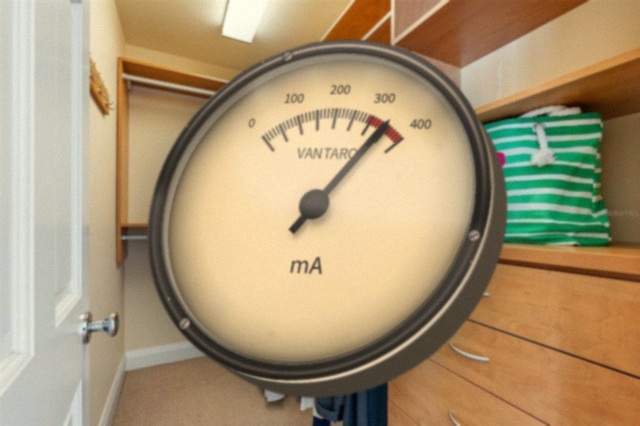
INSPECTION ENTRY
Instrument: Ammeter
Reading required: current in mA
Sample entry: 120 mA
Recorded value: 350 mA
